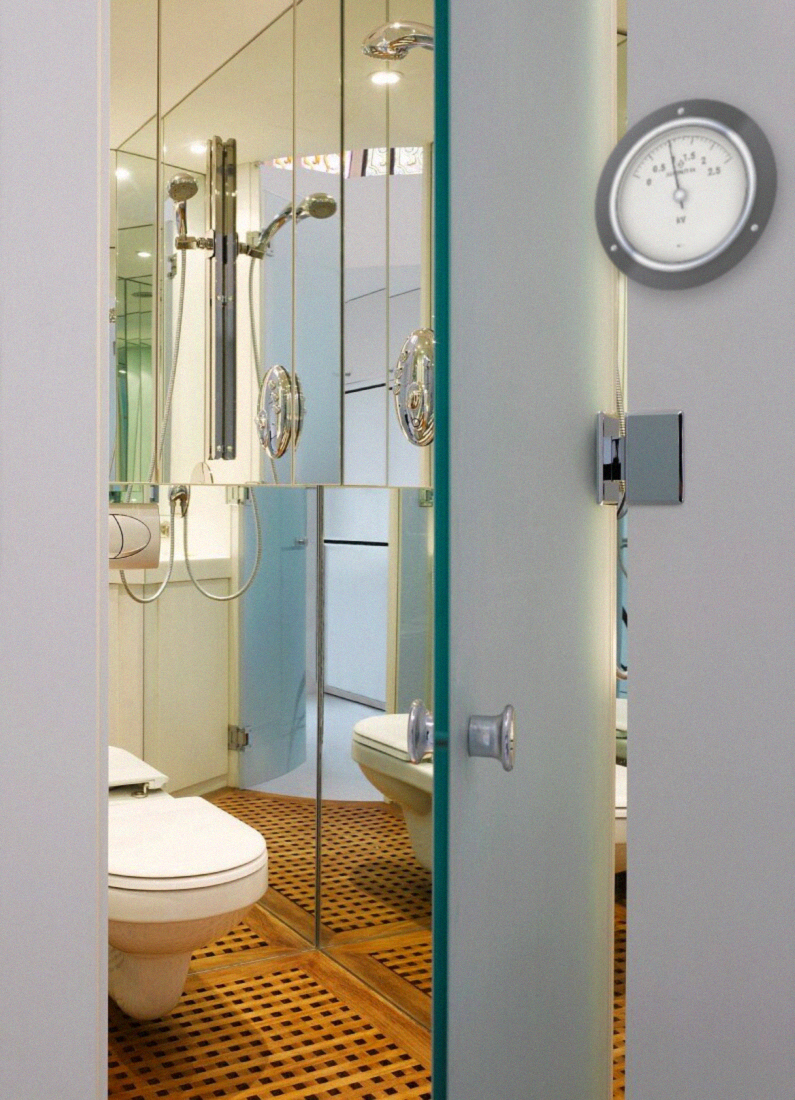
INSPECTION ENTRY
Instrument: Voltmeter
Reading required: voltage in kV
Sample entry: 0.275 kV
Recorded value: 1 kV
